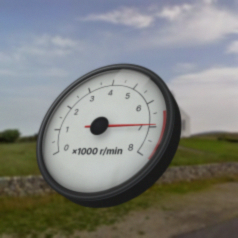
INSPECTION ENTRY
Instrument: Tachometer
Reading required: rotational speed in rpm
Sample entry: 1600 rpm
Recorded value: 7000 rpm
